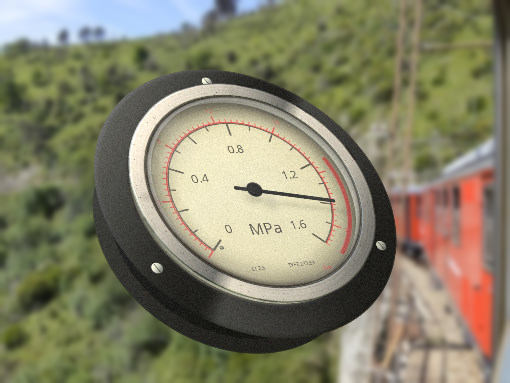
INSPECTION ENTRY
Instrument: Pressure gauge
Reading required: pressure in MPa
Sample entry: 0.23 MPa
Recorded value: 1.4 MPa
